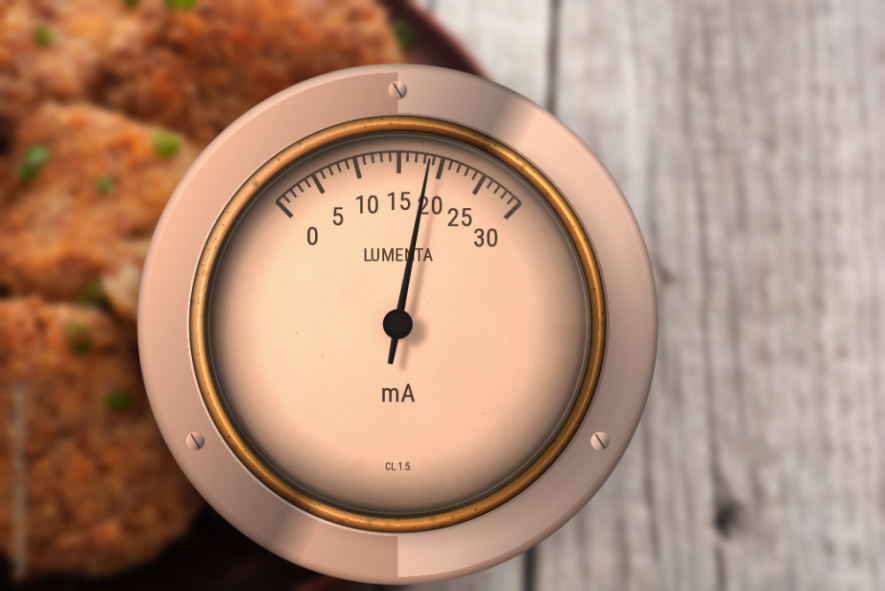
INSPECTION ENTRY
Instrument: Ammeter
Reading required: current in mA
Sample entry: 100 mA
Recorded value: 18.5 mA
